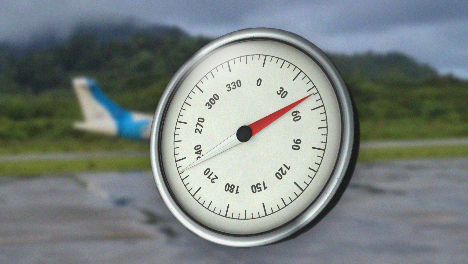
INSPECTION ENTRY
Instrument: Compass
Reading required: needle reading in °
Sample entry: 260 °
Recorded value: 50 °
